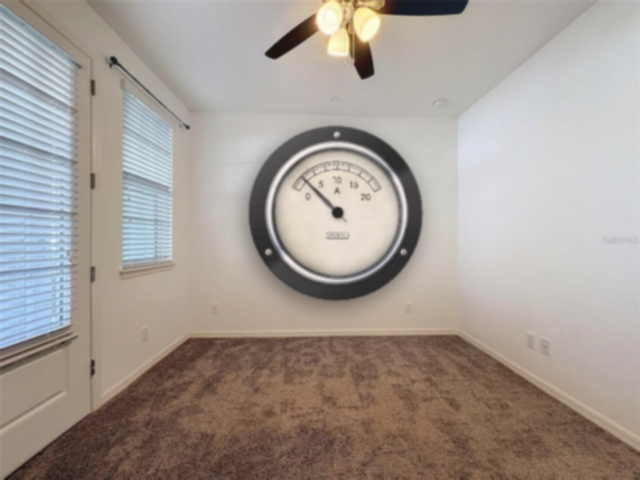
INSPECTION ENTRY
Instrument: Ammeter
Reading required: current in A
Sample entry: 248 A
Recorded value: 2.5 A
